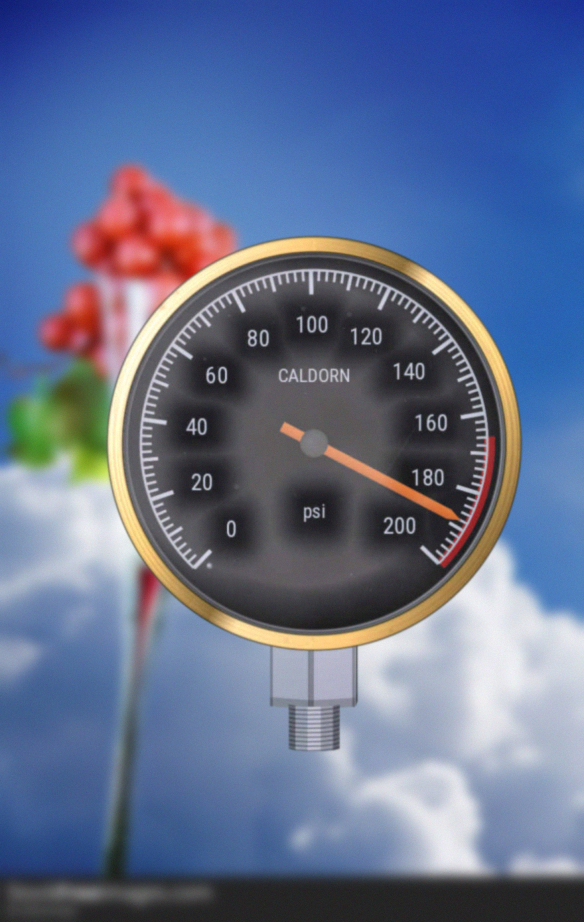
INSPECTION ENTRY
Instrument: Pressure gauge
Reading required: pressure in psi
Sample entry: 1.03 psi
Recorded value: 188 psi
